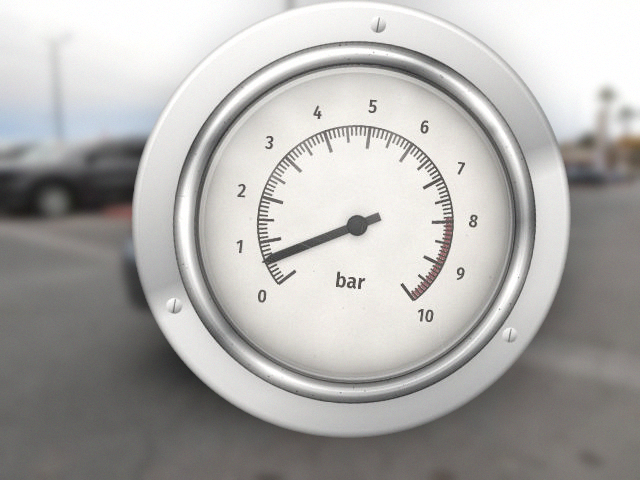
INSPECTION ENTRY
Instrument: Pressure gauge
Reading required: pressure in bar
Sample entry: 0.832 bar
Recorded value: 0.6 bar
